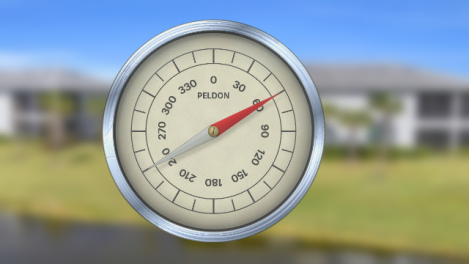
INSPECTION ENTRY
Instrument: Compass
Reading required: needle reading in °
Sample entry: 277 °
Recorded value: 60 °
